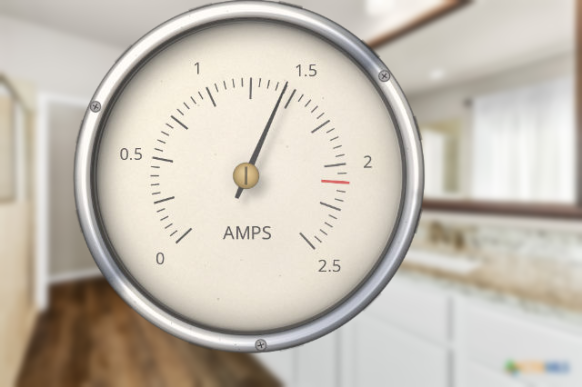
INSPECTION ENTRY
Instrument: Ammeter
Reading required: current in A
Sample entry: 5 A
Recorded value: 1.45 A
